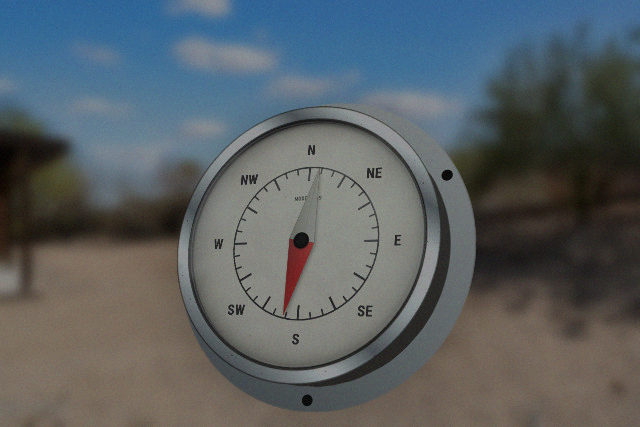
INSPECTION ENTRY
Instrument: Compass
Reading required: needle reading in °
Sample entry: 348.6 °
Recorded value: 190 °
